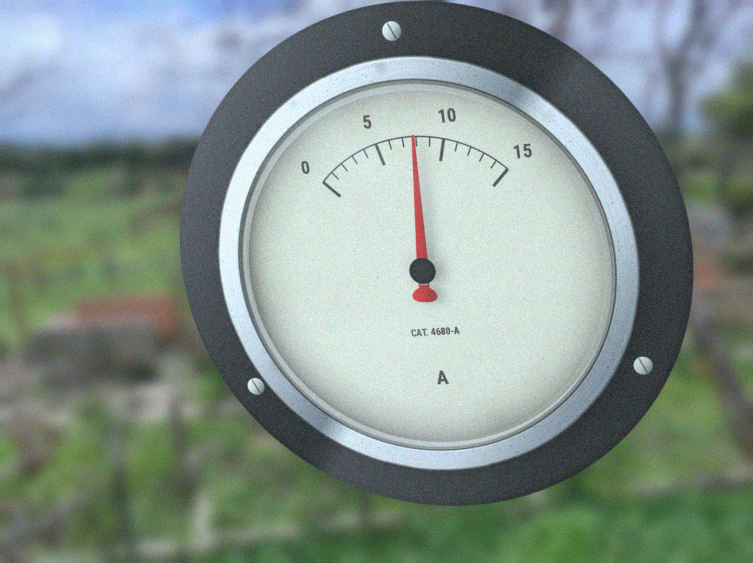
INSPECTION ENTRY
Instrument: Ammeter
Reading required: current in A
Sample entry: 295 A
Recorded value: 8 A
